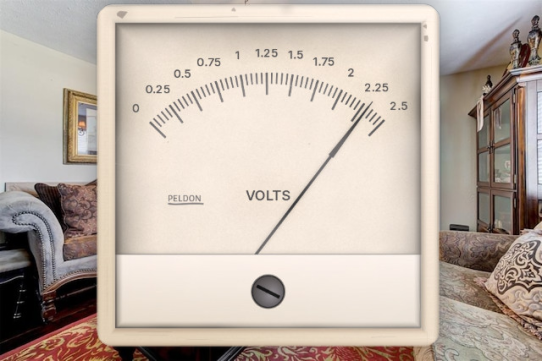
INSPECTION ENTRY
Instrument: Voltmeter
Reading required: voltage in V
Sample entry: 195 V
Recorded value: 2.3 V
